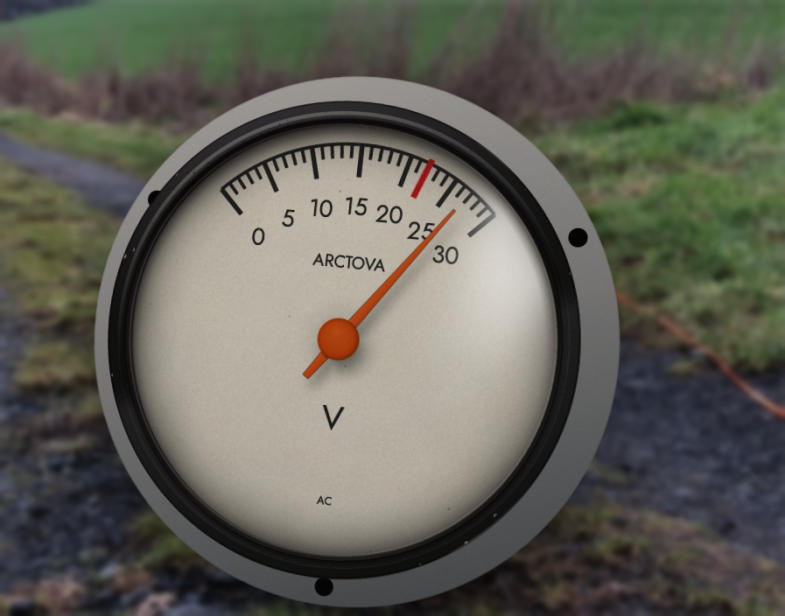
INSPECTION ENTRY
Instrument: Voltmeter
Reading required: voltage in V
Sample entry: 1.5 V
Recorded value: 27 V
